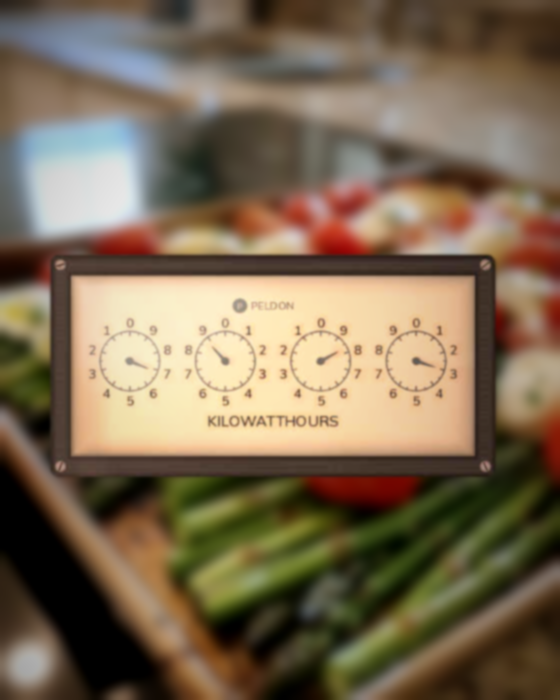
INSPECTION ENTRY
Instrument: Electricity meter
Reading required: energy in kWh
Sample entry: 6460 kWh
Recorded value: 6883 kWh
